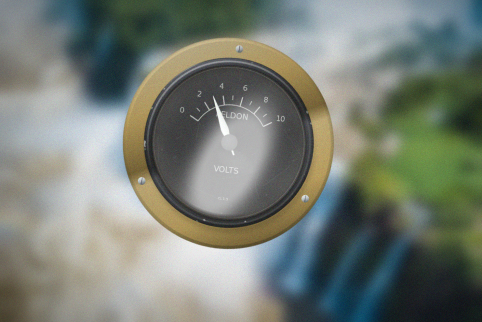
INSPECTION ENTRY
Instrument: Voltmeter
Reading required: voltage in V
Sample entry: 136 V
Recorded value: 3 V
